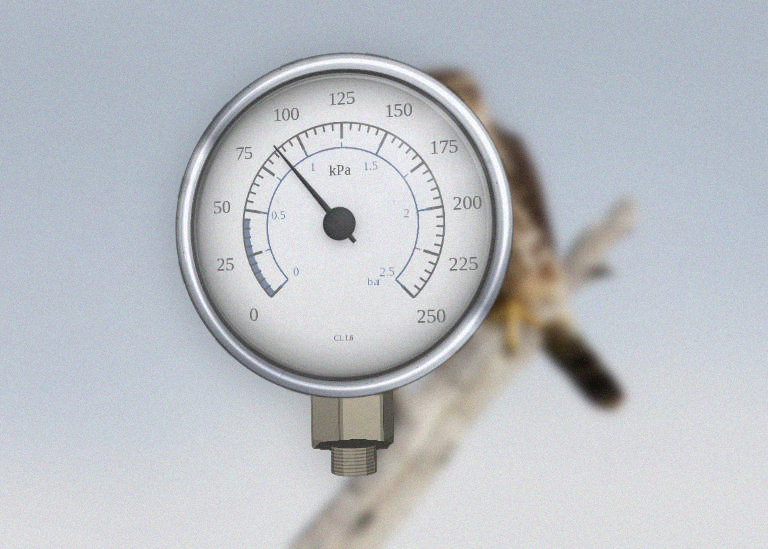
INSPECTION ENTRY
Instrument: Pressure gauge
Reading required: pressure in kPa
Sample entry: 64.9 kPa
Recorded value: 87.5 kPa
